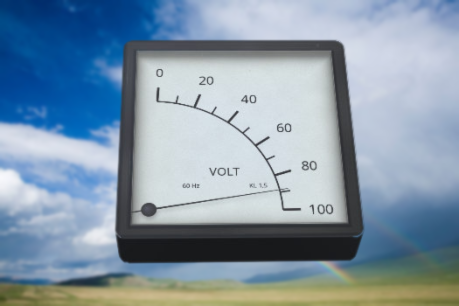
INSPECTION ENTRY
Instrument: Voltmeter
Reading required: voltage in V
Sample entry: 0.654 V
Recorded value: 90 V
